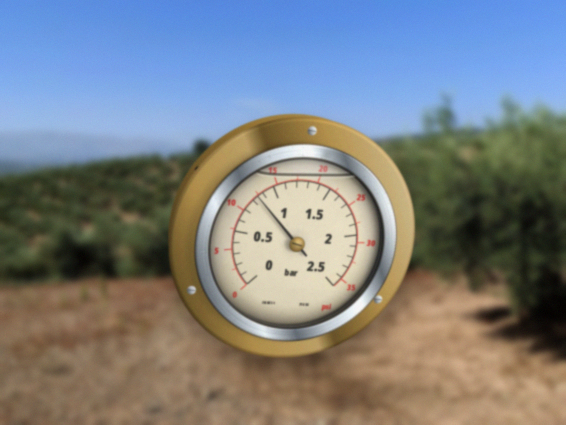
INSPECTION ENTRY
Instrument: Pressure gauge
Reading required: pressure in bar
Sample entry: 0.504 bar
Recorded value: 0.85 bar
